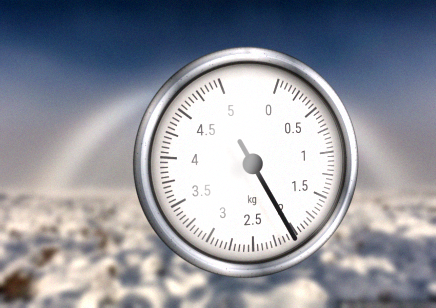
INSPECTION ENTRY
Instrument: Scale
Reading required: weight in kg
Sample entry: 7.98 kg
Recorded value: 2.05 kg
